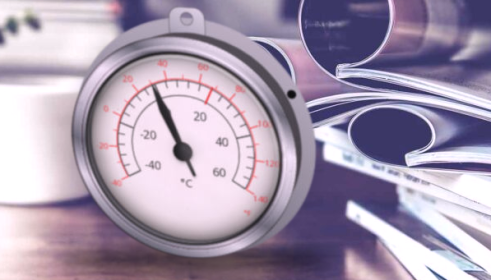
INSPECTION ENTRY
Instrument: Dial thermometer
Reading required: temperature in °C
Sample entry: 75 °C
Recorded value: 0 °C
